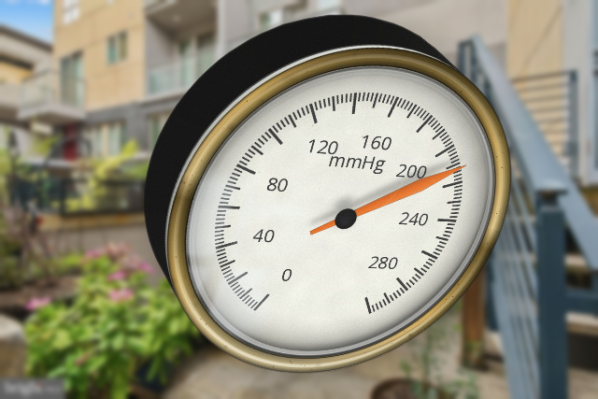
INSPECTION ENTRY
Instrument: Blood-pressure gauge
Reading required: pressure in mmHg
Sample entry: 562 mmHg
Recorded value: 210 mmHg
